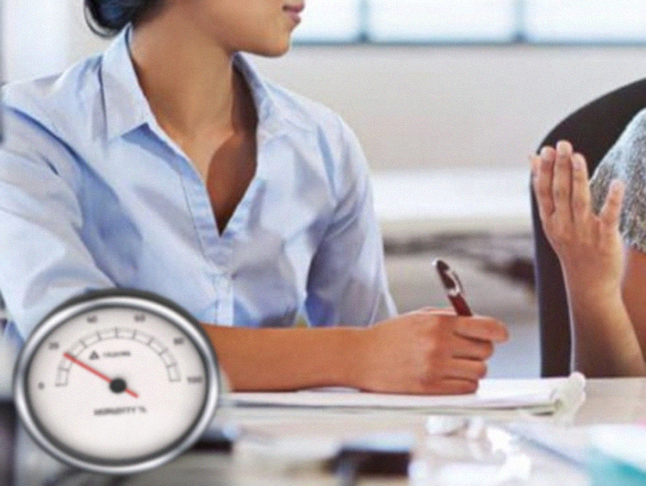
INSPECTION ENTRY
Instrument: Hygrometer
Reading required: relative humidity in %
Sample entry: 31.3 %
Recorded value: 20 %
